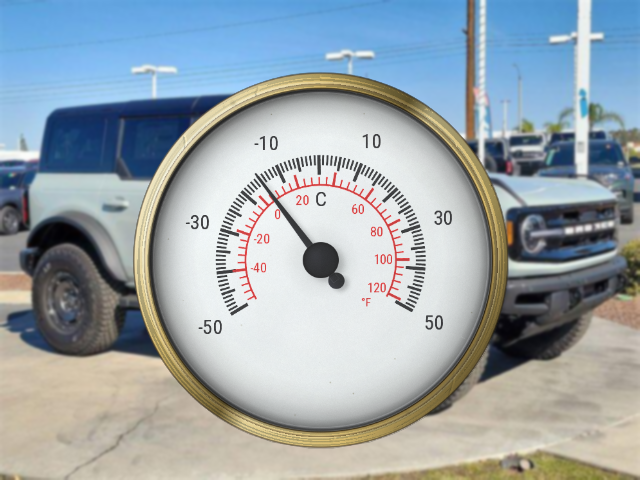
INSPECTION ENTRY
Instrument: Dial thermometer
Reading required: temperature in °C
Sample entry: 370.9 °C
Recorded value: -15 °C
